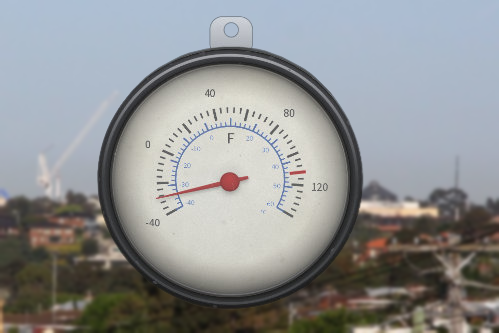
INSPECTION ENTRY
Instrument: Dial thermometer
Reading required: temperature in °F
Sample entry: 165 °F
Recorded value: -28 °F
